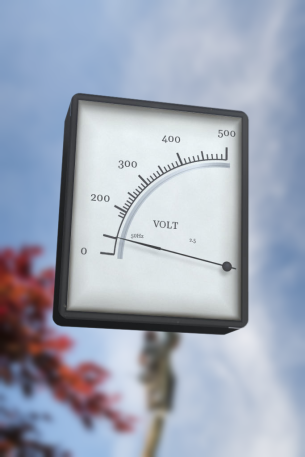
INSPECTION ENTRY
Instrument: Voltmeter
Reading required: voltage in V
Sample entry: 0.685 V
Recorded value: 100 V
